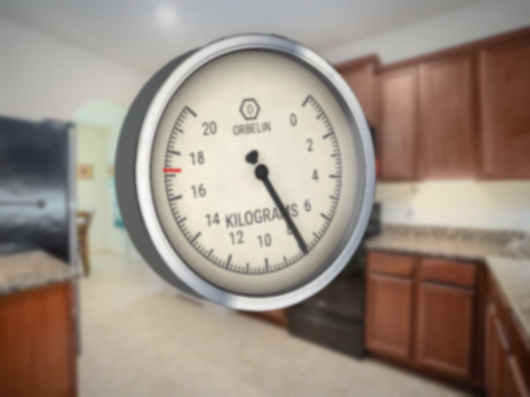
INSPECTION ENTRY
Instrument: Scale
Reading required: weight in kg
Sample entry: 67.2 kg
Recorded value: 8 kg
